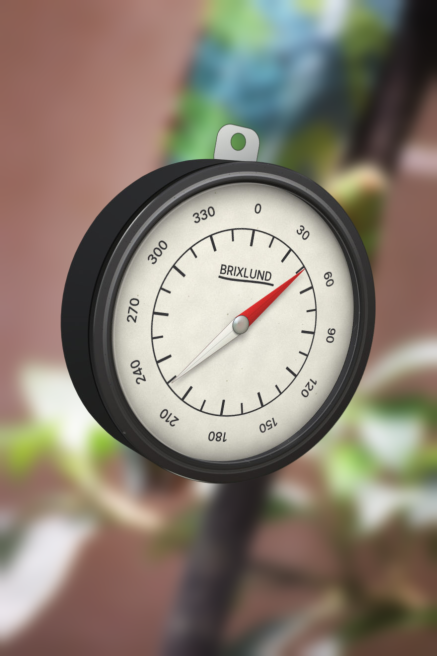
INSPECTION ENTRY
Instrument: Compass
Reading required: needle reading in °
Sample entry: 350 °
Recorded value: 45 °
